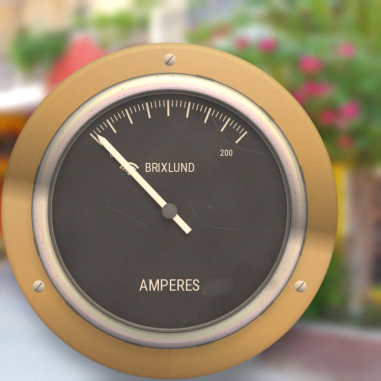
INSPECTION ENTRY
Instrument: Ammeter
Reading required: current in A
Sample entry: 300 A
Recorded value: 5 A
